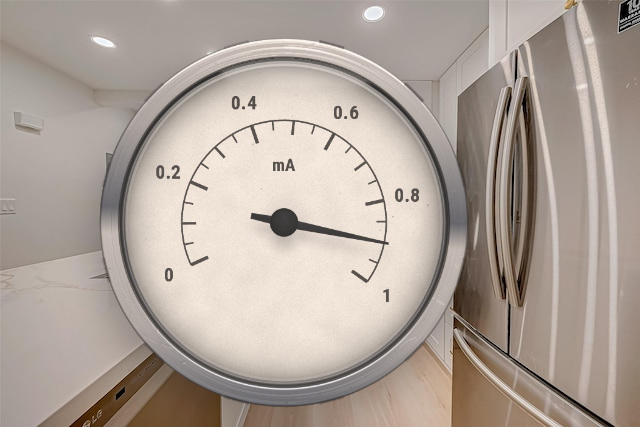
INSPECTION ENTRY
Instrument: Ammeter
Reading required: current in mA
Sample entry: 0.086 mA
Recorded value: 0.9 mA
